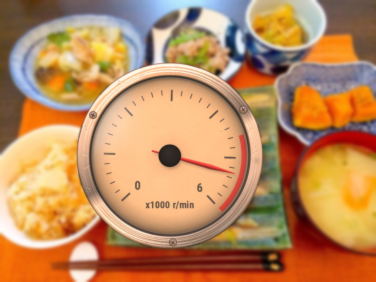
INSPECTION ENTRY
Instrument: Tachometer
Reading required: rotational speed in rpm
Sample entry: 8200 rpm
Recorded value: 5300 rpm
